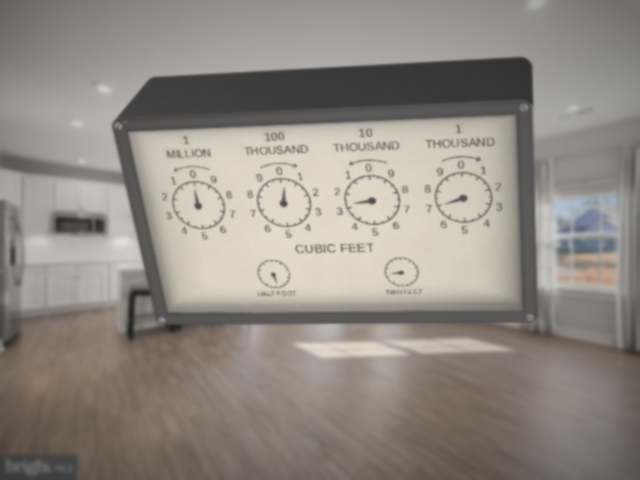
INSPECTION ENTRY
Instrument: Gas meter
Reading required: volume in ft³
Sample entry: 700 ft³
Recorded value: 2700 ft³
